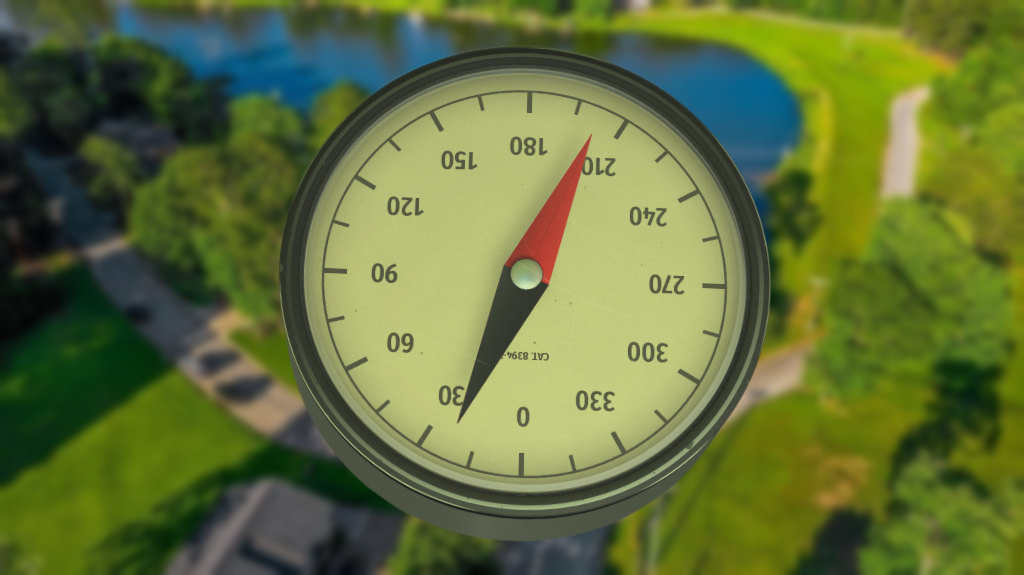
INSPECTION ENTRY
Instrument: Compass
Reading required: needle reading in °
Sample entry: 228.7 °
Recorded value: 202.5 °
